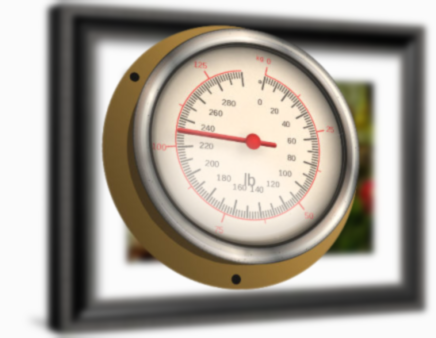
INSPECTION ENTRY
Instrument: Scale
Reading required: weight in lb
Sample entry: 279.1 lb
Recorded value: 230 lb
